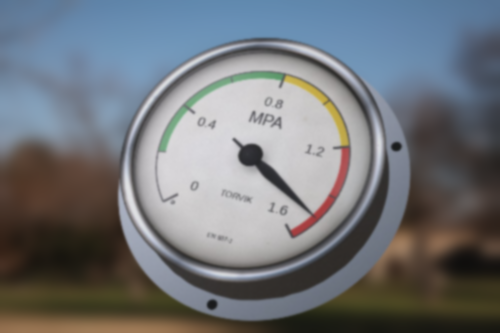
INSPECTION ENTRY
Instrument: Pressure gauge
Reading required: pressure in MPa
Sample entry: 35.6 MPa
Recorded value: 1.5 MPa
